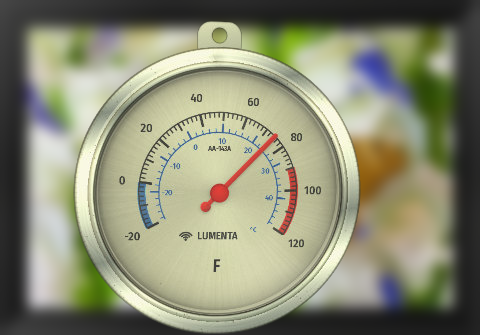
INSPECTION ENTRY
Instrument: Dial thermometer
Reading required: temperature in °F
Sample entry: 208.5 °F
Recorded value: 74 °F
